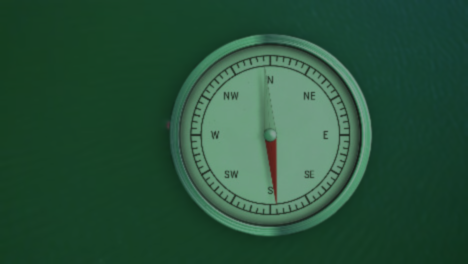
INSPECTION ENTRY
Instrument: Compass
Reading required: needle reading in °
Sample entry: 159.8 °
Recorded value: 175 °
